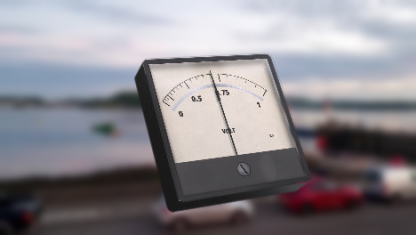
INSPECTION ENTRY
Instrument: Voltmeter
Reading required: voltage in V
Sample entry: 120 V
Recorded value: 0.7 V
